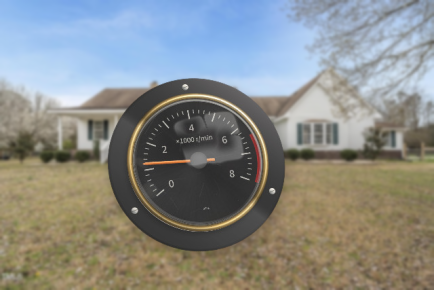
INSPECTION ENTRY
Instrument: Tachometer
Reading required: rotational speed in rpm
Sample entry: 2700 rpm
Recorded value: 1200 rpm
